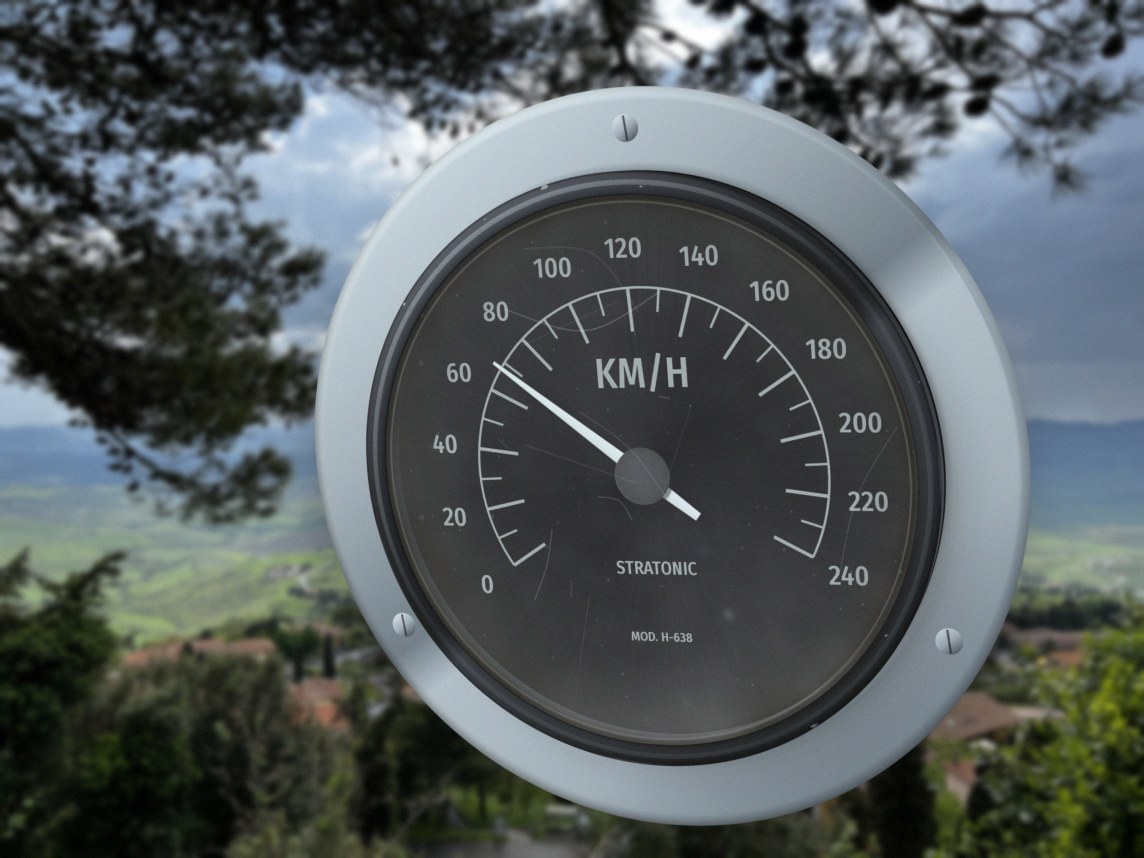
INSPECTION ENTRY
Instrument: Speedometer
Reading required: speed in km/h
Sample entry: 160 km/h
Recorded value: 70 km/h
